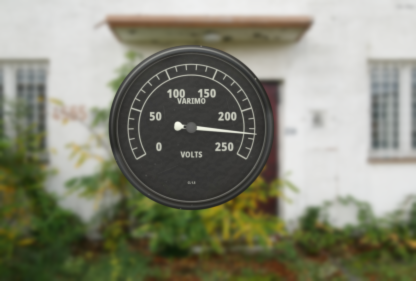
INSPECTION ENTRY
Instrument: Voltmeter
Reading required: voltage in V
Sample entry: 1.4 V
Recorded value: 225 V
